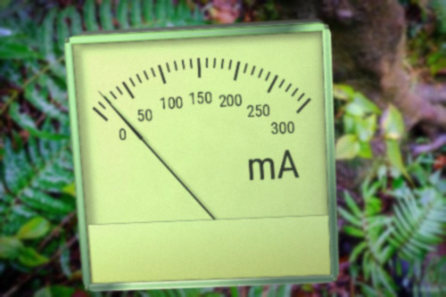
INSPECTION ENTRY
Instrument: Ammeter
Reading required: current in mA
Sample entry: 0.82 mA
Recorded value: 20 mA
